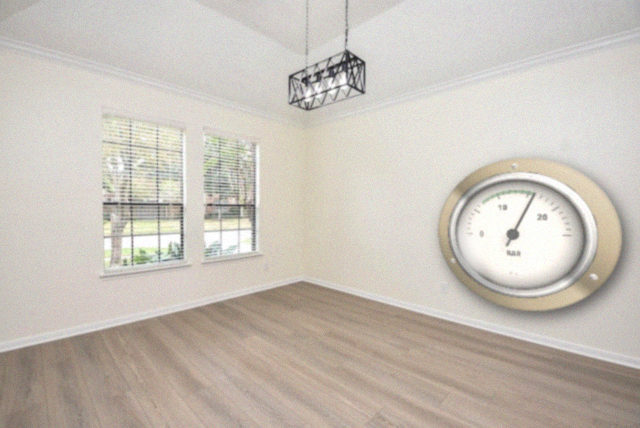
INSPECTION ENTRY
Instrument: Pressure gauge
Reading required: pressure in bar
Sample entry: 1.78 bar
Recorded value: 16 bar
